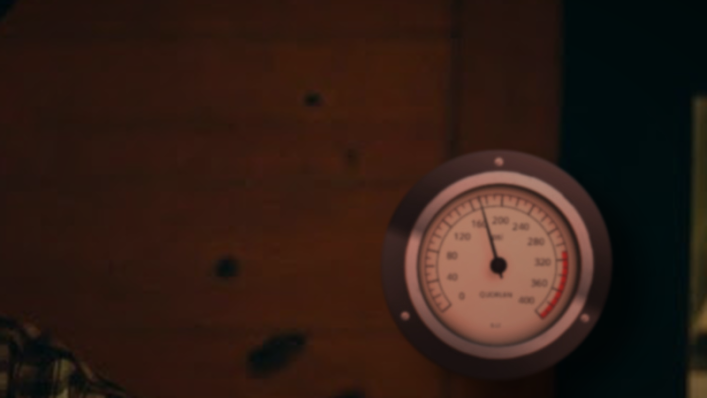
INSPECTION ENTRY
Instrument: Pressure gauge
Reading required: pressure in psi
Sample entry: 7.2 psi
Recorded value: 170 psi
